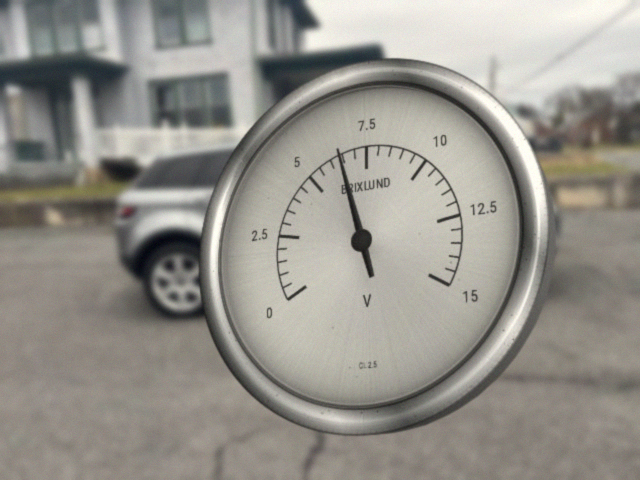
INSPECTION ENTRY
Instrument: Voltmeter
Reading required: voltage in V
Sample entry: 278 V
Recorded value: 6.5 V
